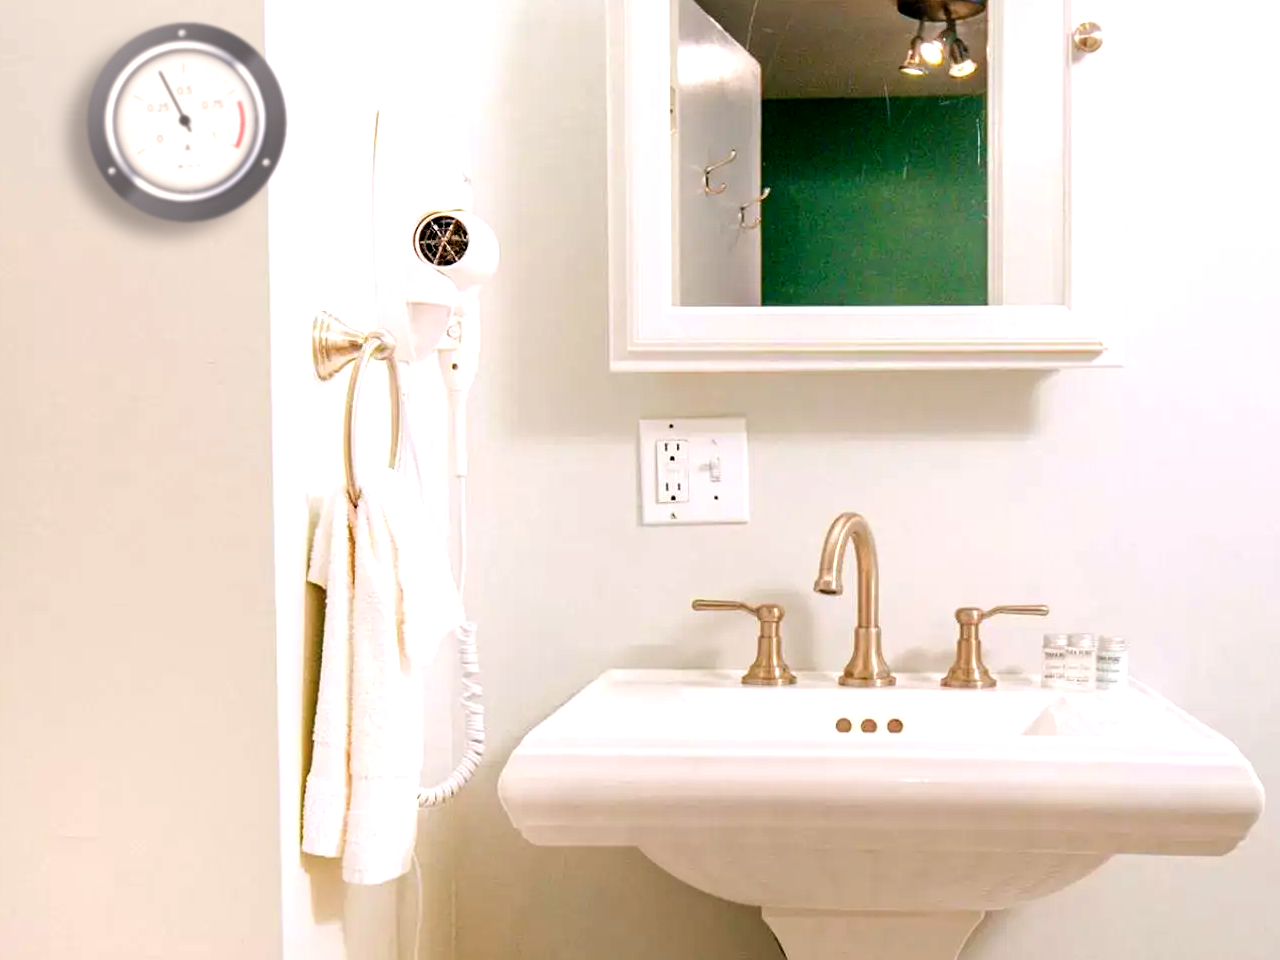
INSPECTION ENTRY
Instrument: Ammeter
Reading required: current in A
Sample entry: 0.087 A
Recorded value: 0.4 A
